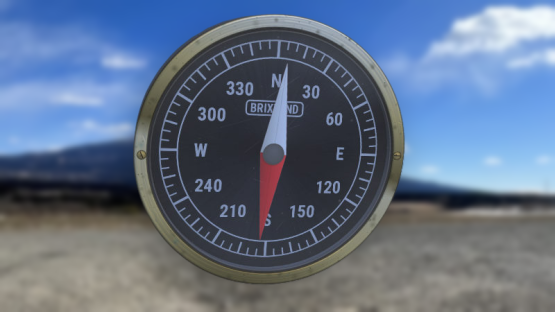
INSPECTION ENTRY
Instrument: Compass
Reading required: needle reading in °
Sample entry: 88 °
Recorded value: 185 °
